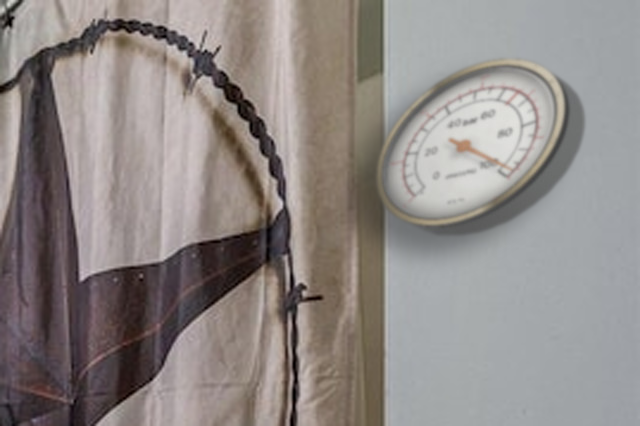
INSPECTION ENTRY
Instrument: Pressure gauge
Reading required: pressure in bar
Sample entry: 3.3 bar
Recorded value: 97.5 bar
